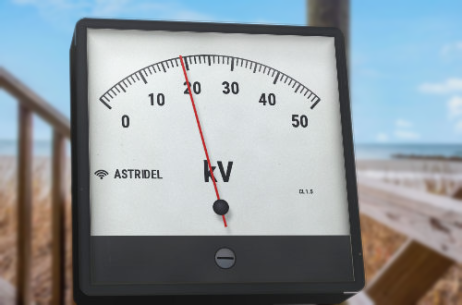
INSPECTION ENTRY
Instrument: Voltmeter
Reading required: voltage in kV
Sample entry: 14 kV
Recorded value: 19 kV
